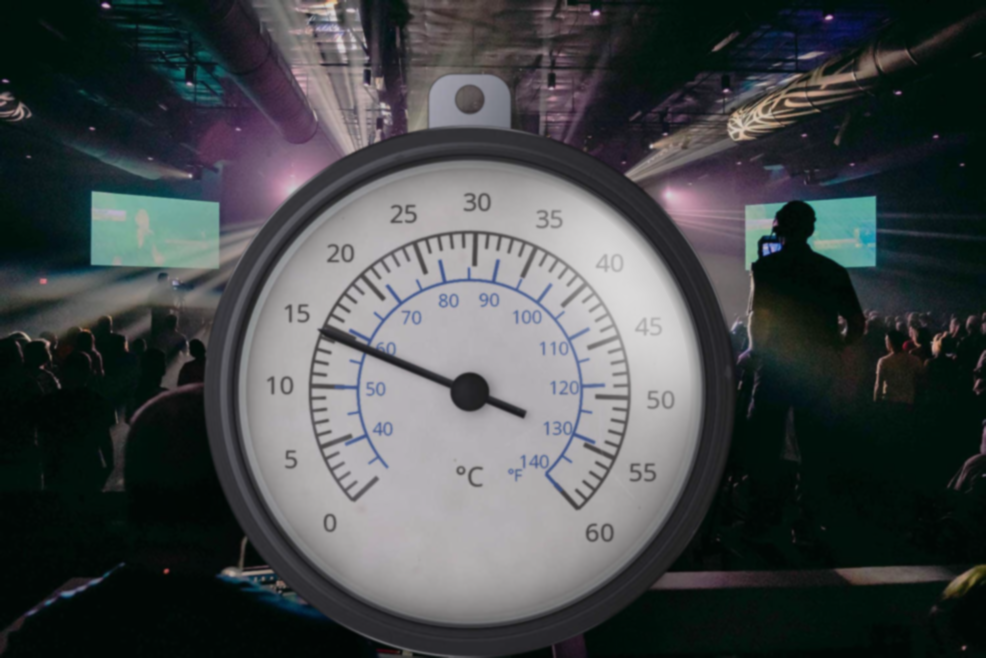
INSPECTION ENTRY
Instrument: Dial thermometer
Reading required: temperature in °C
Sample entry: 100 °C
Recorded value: 14.5 °C
